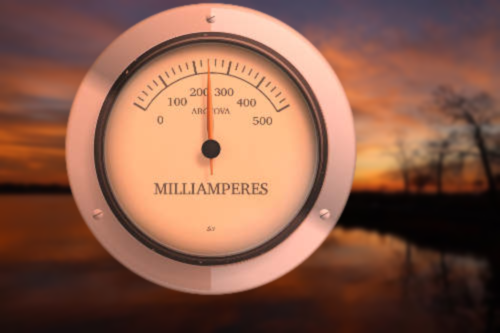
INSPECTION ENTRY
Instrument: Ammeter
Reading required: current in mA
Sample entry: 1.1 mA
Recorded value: 240 mA
